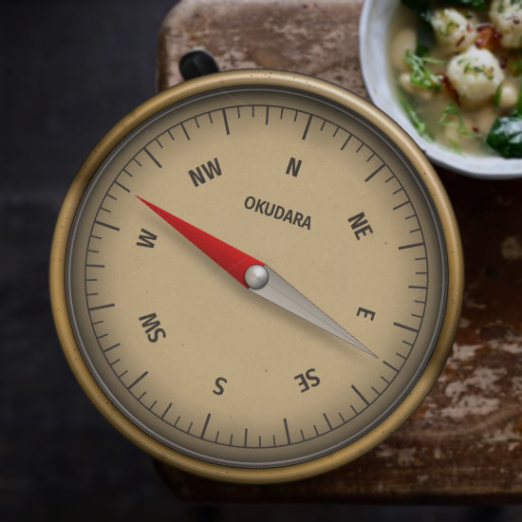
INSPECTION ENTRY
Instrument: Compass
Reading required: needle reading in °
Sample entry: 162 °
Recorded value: 285 °
